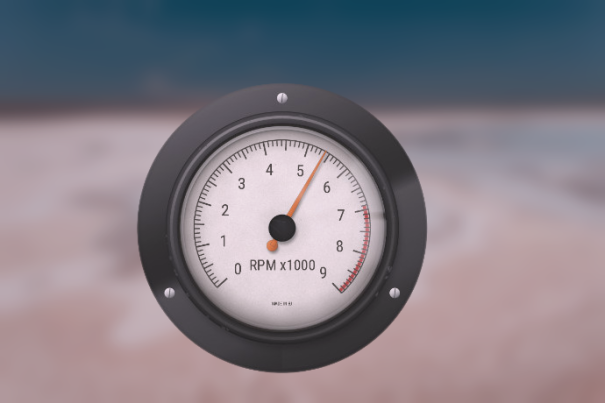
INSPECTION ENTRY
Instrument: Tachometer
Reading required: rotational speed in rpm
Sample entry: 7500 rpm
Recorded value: 5400 rpm
